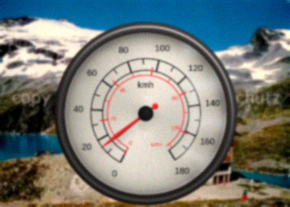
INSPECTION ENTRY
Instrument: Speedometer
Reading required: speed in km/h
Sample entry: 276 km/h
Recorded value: 15 km/h
